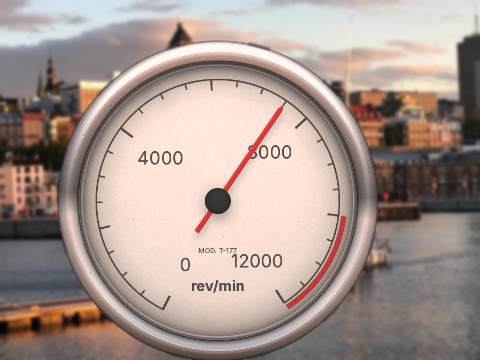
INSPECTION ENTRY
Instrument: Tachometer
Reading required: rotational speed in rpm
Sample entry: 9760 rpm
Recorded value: 7500 rpm
